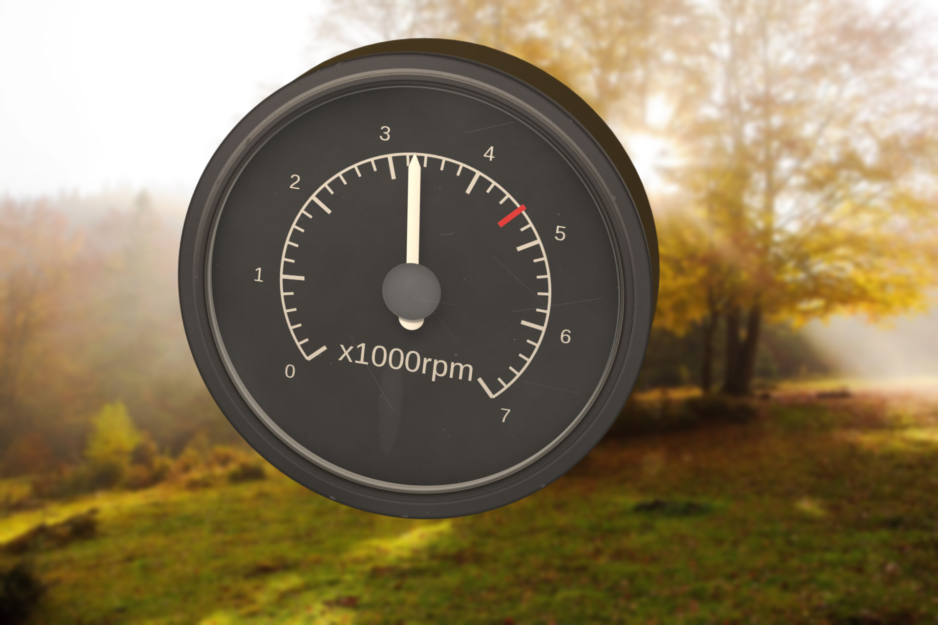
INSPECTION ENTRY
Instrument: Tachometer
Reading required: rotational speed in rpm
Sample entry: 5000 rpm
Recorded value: 3300 rpm
